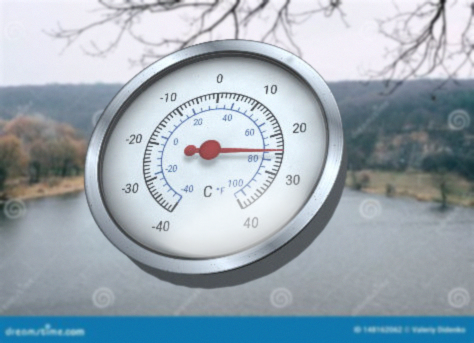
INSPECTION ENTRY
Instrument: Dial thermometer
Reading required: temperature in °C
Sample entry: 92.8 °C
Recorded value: 25 °C
